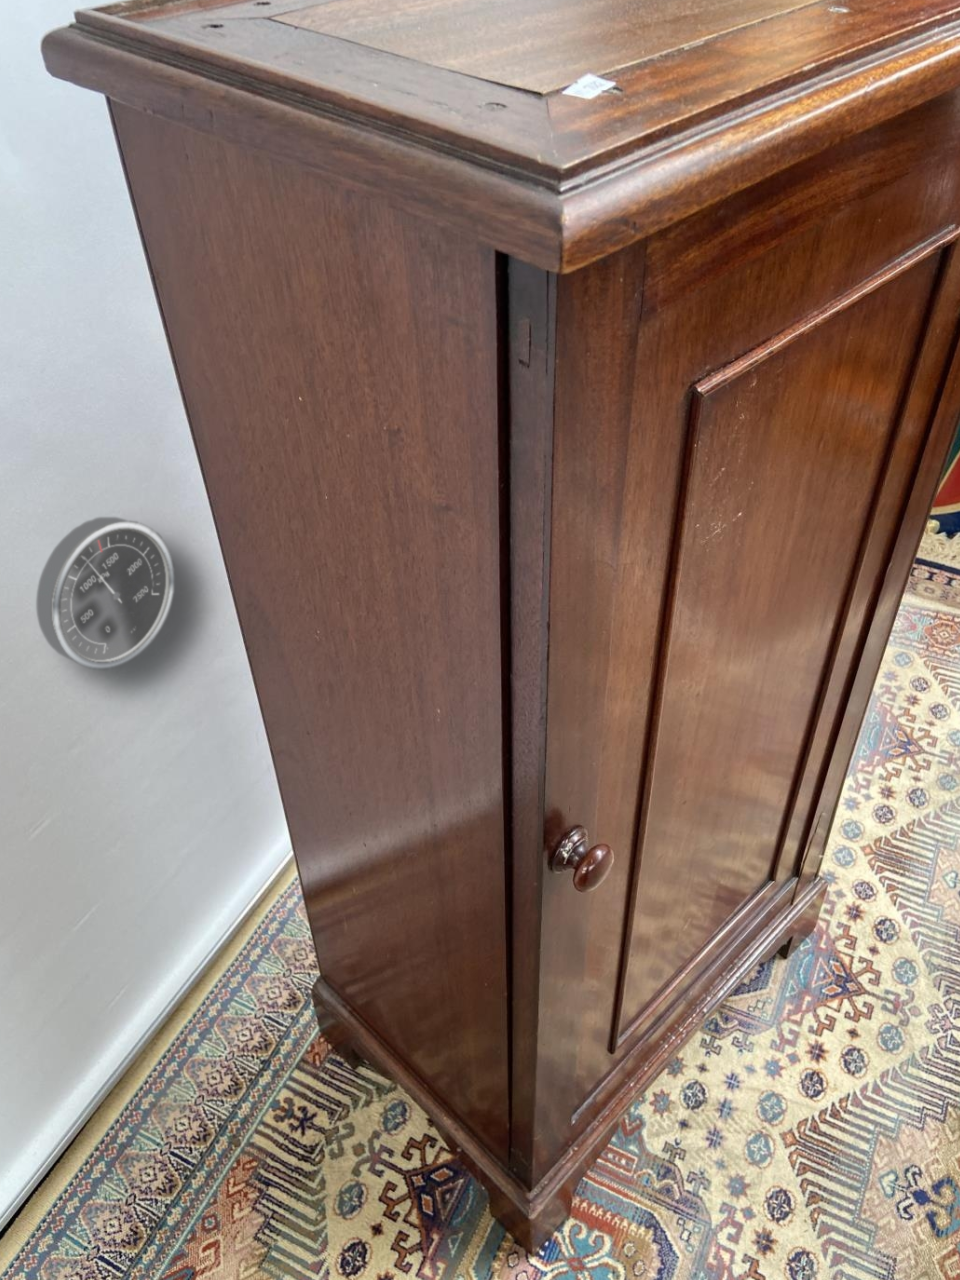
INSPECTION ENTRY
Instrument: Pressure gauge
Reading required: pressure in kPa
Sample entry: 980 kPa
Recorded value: 1200 kPa
